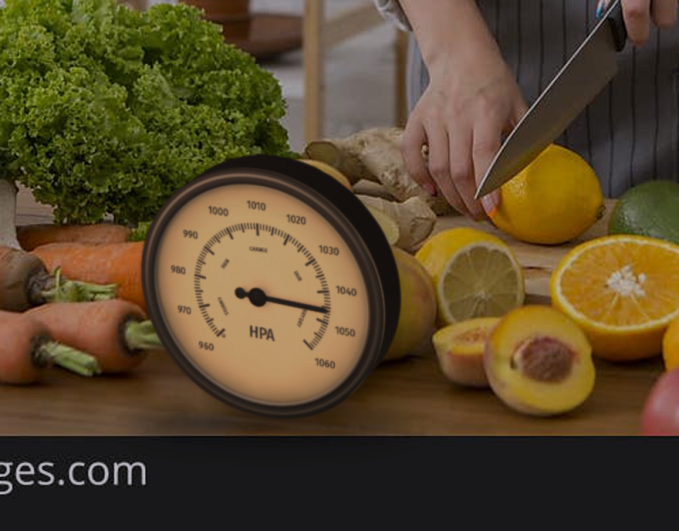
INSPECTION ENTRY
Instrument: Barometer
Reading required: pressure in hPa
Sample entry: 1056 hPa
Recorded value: 1045 hPa
